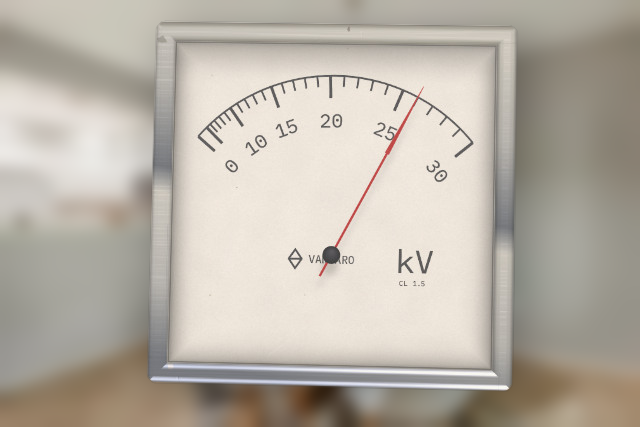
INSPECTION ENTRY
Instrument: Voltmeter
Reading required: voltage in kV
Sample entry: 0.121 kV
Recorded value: 26 kV
